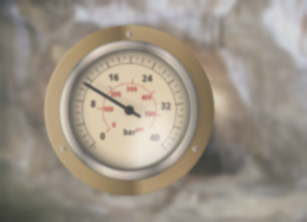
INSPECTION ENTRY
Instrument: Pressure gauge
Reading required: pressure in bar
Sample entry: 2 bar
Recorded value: 11 bar
